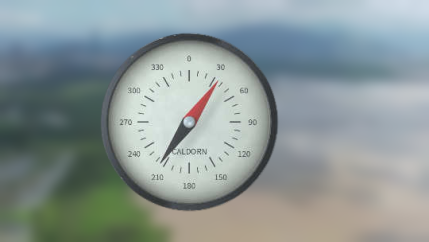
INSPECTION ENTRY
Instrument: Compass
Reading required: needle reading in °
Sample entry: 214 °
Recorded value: 35 °
